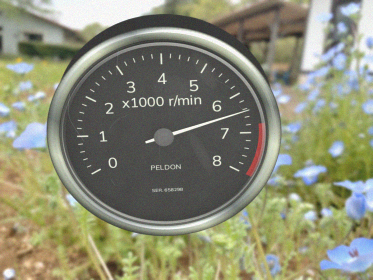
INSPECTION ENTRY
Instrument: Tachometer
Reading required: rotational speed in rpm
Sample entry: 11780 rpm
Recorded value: 6400 rpm
